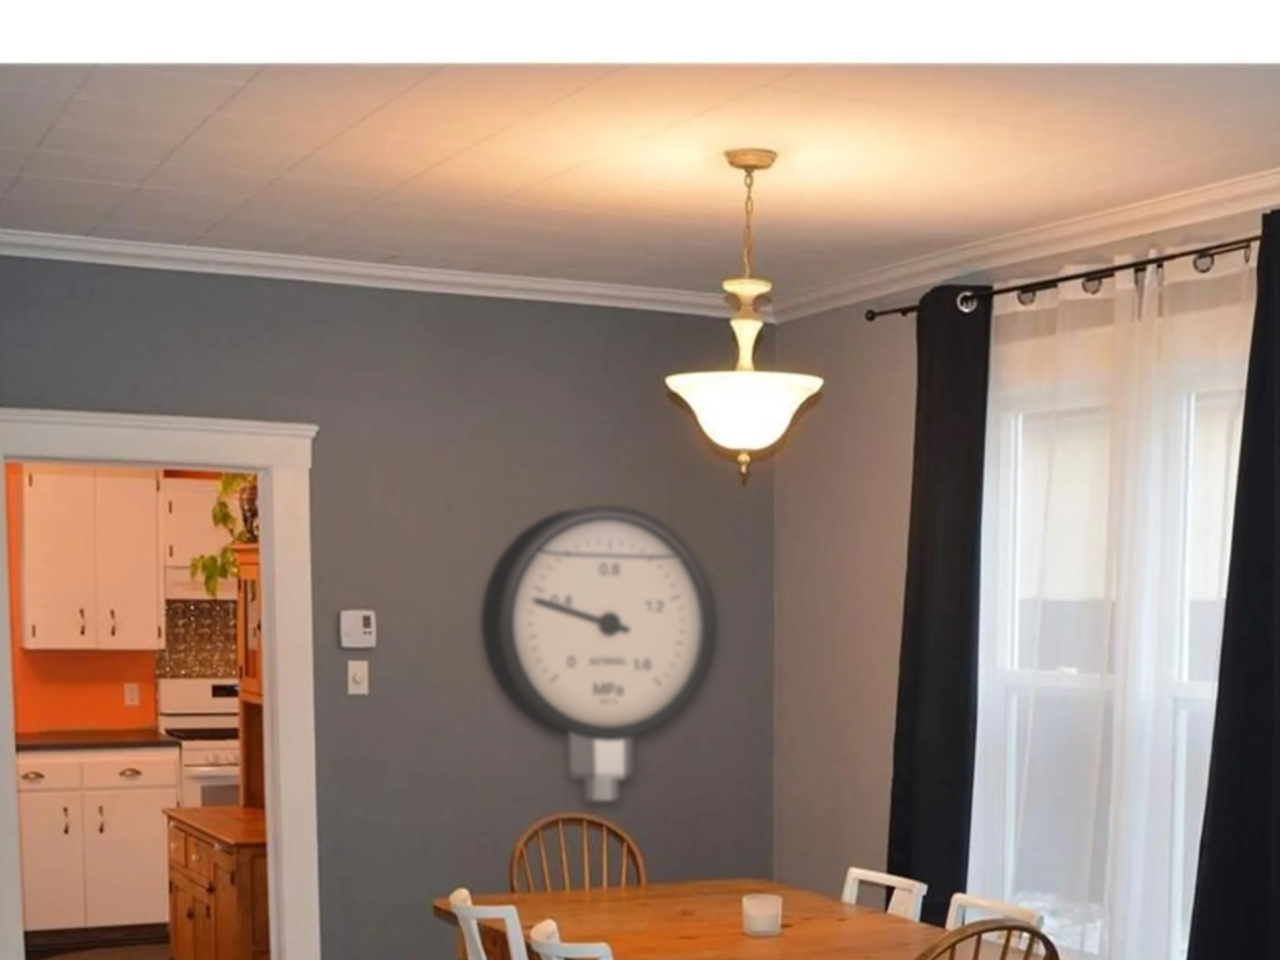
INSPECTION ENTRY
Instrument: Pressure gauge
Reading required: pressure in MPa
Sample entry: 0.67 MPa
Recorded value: 0.35 MPa
